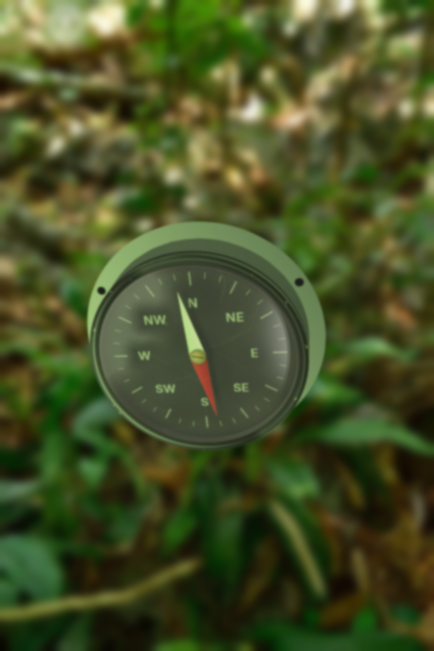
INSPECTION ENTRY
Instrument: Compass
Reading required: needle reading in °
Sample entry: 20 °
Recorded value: 170 °
